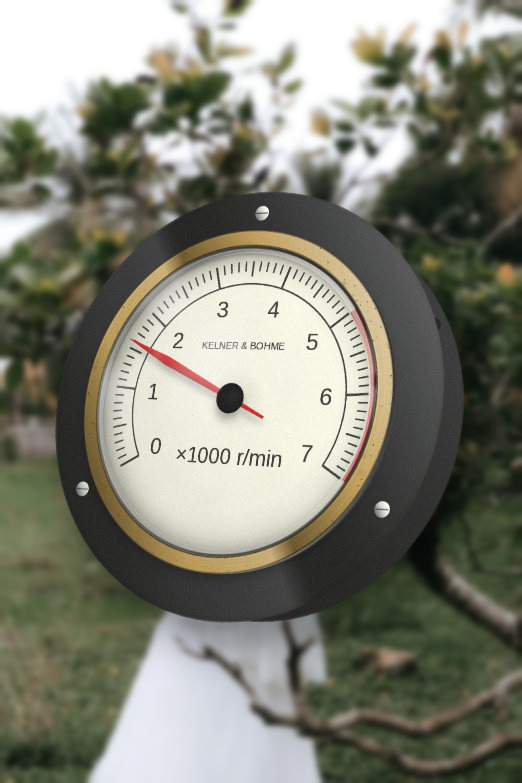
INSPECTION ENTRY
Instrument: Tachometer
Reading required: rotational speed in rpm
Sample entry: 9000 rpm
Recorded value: 1600 rpm
